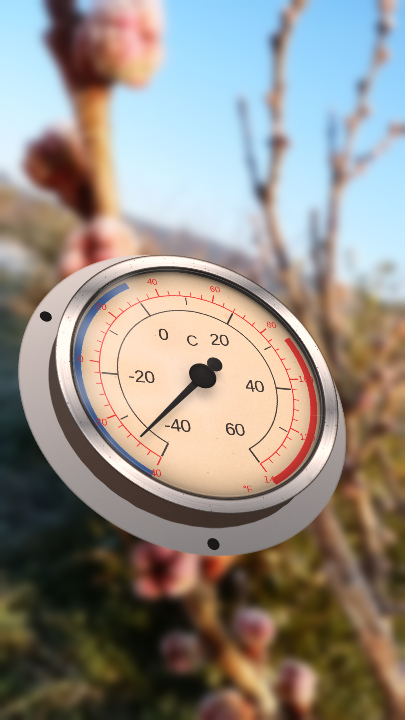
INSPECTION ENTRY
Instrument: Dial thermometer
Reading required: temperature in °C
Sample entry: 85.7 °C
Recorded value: -35 °C
